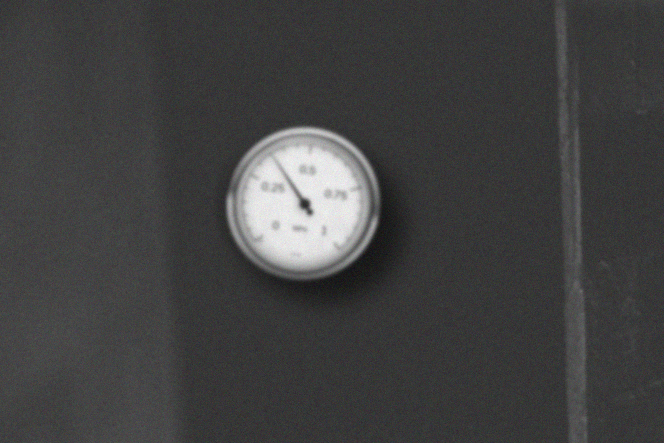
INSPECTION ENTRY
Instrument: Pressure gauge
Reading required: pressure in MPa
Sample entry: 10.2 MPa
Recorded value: 0.35 MPa
